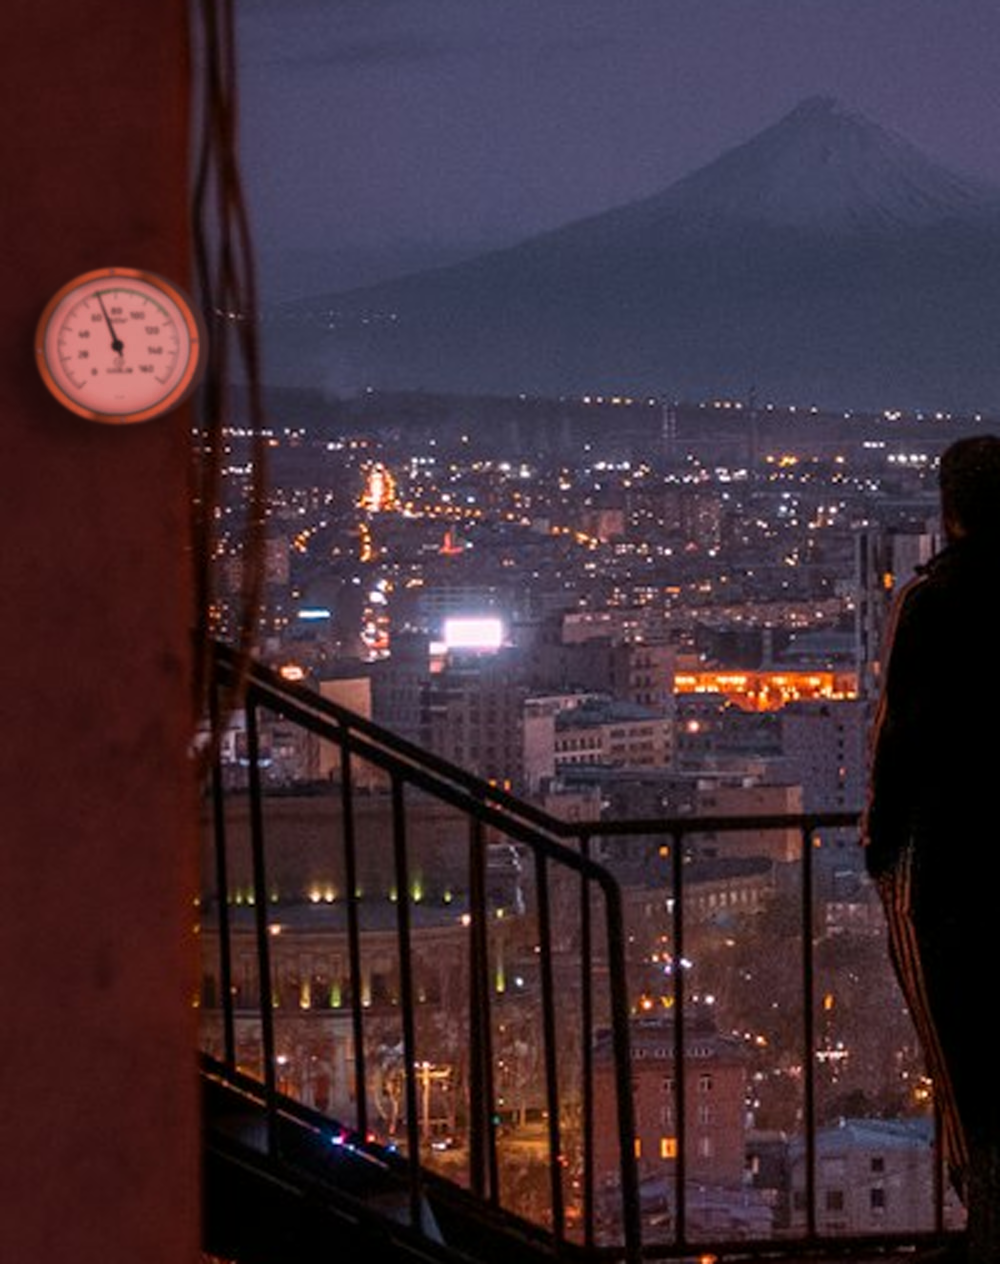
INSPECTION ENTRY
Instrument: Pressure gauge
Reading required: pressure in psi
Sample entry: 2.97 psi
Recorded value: 70 psi
